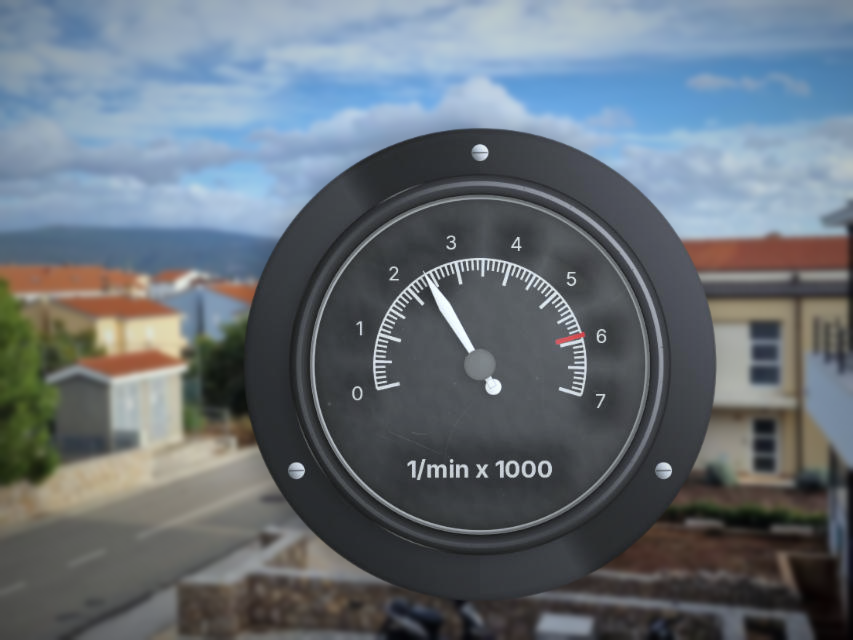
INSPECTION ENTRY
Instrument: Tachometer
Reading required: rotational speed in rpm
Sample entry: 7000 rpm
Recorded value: 2400 rpm
